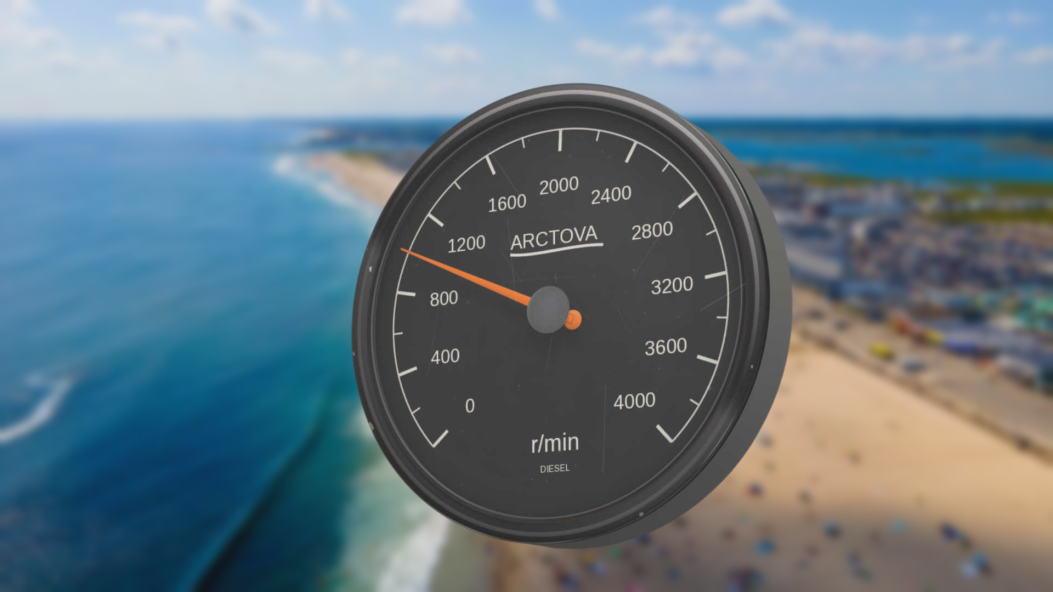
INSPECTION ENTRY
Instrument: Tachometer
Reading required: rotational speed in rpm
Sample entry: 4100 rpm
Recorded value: 1000 rpm
